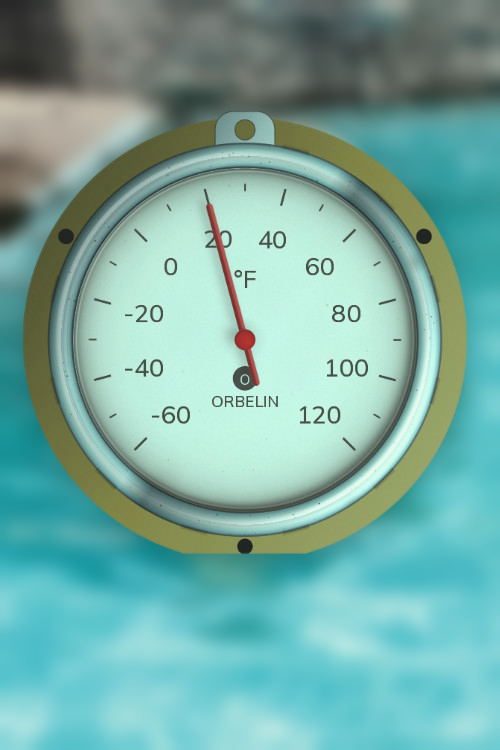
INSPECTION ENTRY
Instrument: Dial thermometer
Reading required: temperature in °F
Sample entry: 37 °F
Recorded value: 20 °F
